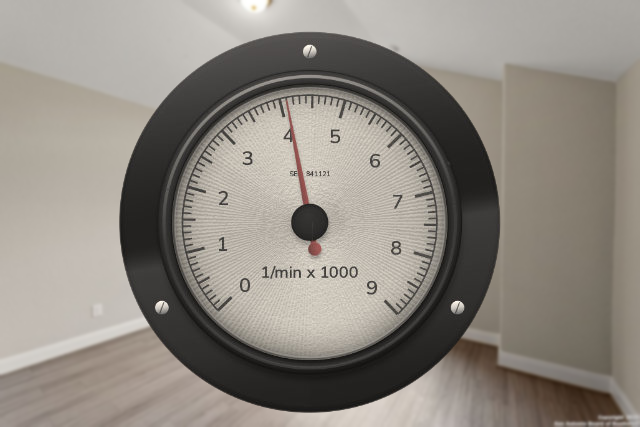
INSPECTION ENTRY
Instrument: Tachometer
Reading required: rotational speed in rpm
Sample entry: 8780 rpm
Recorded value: 4100 rpm
